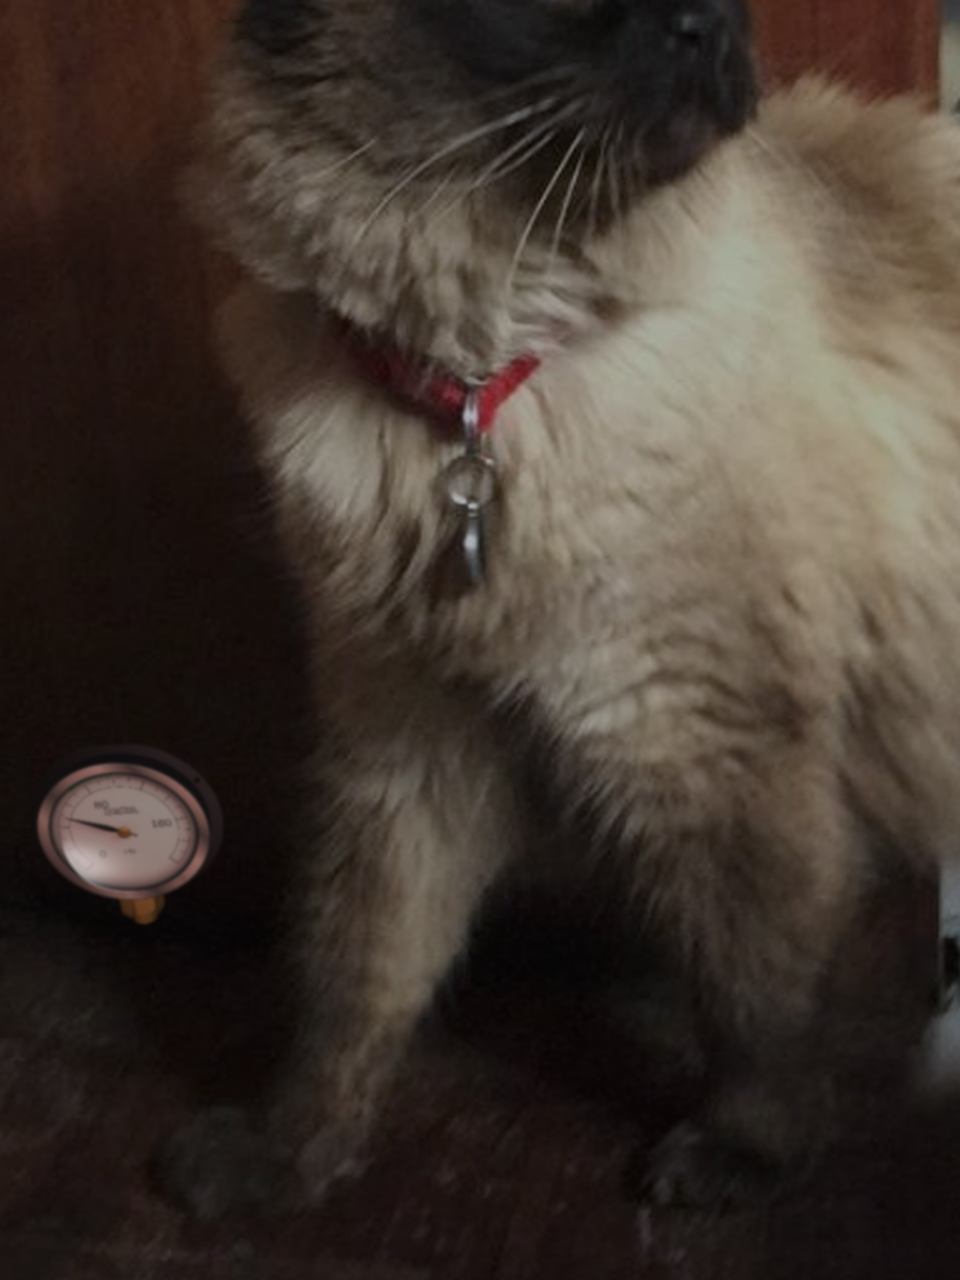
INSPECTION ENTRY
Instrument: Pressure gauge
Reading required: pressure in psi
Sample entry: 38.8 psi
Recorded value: 50 psi
